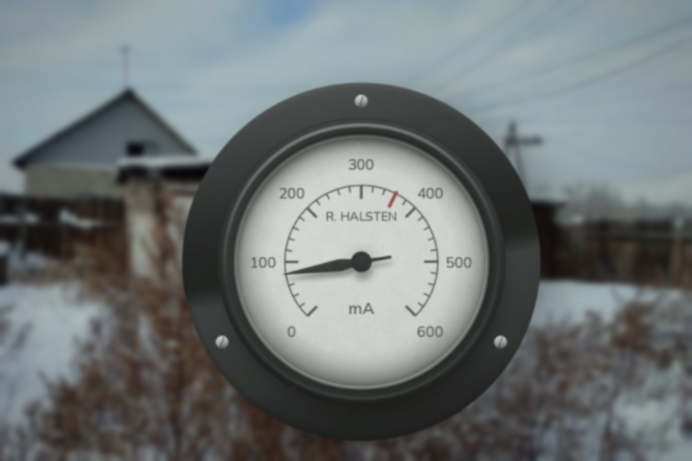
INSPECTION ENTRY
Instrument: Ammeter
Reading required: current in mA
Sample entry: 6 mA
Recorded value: 80 mA
